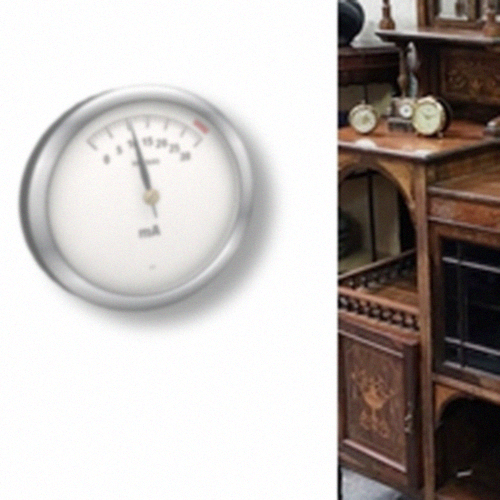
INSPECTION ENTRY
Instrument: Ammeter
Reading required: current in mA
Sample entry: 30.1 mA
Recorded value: 10 mA
